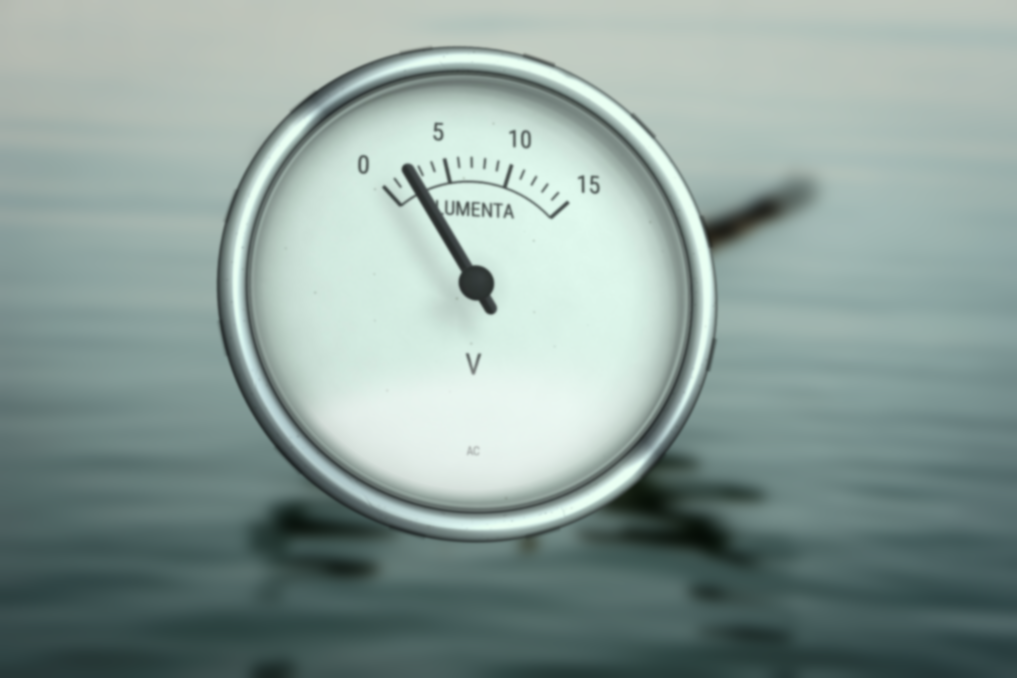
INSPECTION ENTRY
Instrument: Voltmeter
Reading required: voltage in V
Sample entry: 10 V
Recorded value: 2 V
